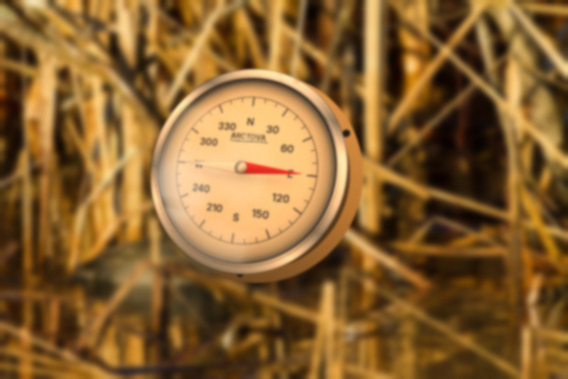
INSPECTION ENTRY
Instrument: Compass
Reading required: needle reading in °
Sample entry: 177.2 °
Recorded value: 90 °
